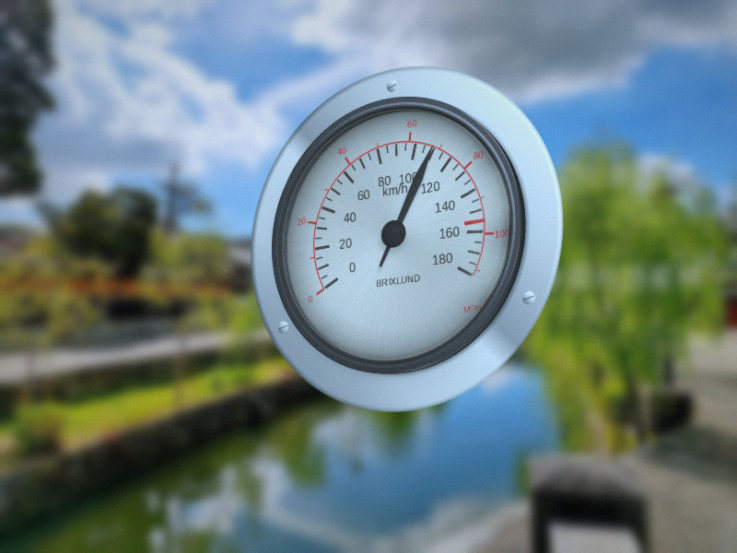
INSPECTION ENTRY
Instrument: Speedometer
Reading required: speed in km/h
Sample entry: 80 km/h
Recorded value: 110 km/h
